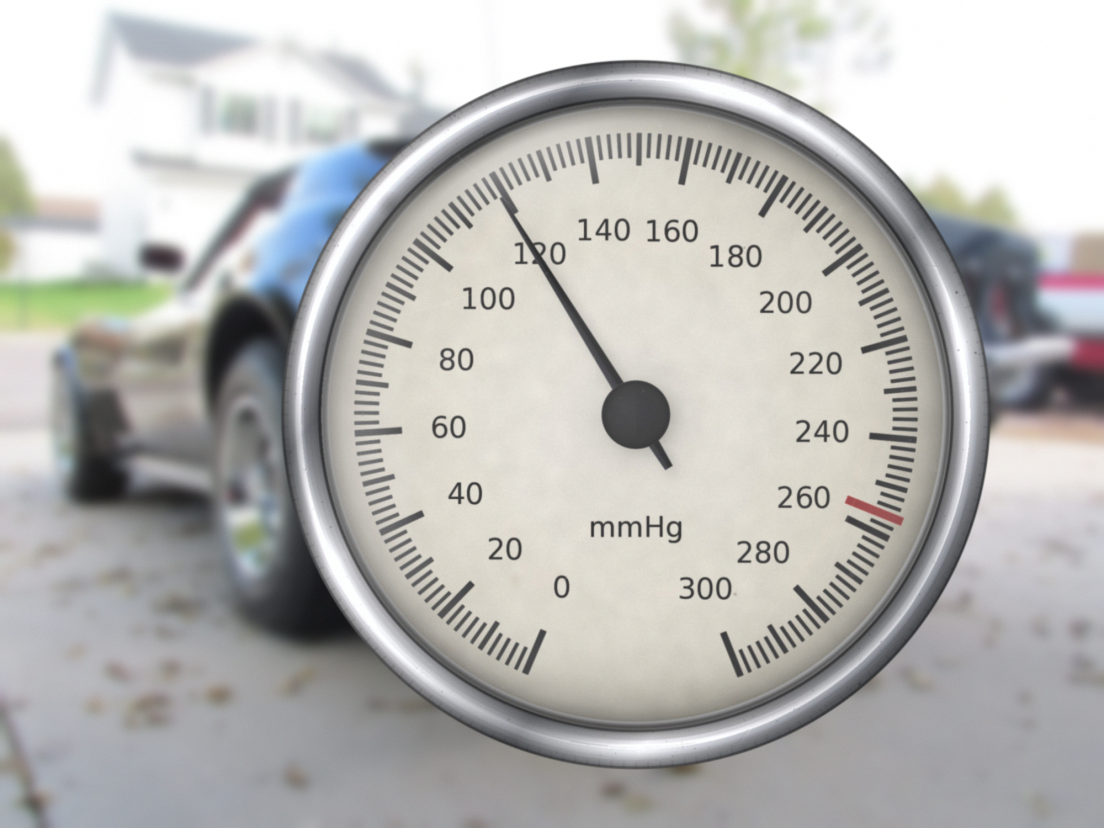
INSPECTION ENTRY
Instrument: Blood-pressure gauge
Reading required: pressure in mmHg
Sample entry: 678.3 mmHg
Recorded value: 119 mmHg
